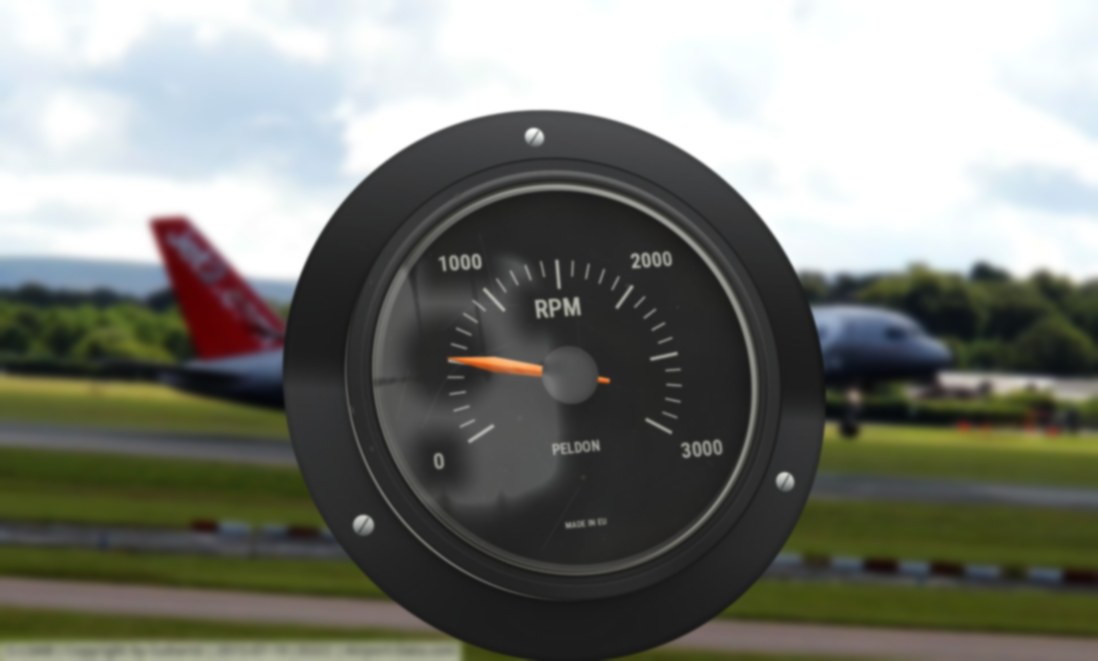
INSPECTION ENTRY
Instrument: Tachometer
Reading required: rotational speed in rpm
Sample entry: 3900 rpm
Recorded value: 500 rpm
